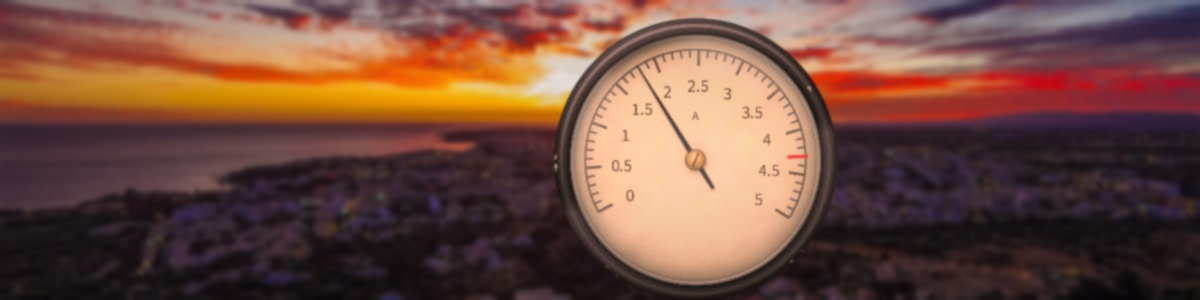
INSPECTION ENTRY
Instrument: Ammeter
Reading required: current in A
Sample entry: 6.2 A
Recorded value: 1.8 A
